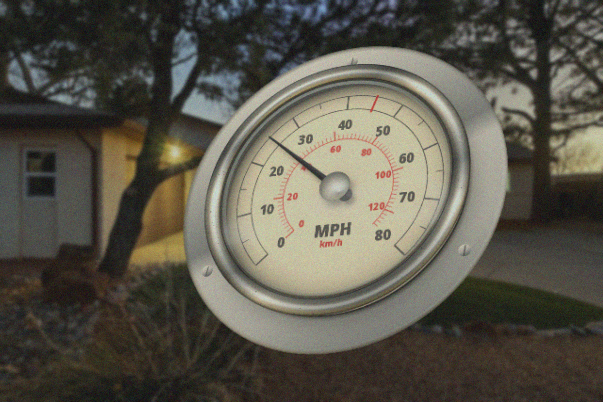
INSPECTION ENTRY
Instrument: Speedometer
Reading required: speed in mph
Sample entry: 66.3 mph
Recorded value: 25 mph
